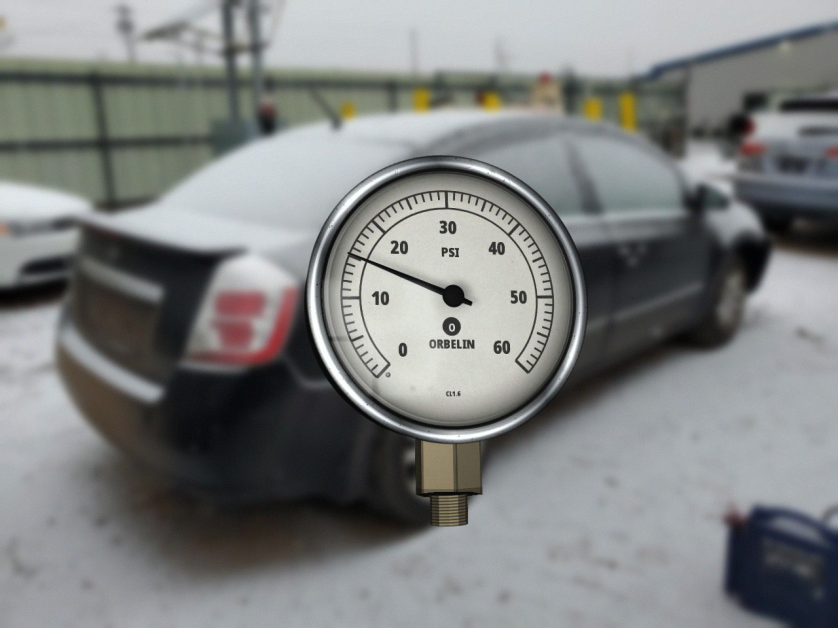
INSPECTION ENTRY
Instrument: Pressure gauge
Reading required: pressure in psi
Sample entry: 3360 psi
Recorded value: 15 psi
